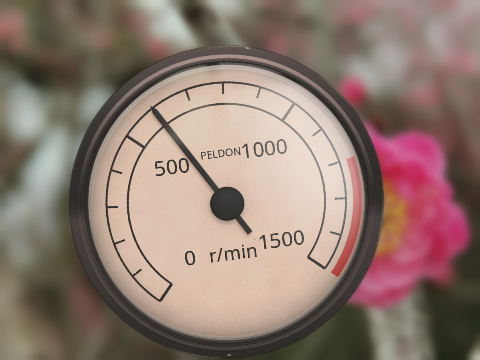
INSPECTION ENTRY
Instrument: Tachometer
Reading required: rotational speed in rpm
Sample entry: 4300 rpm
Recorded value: 600 rpm
